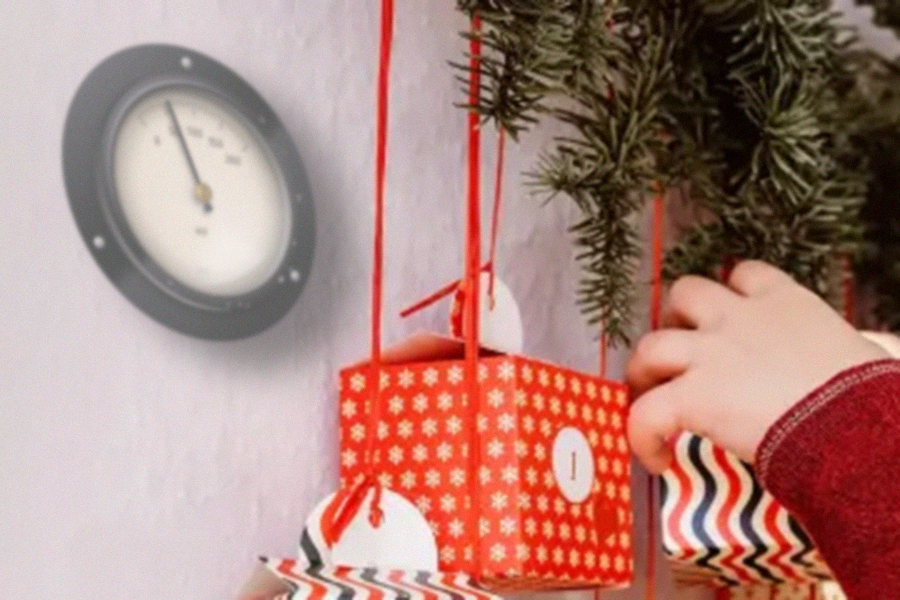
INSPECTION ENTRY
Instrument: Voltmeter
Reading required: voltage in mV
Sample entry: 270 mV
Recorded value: 50 mV
